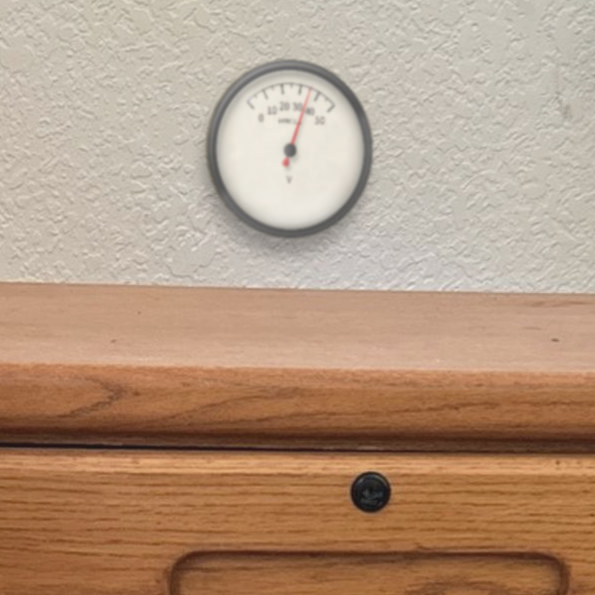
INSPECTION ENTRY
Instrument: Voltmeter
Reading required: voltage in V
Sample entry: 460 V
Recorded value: 35 V
